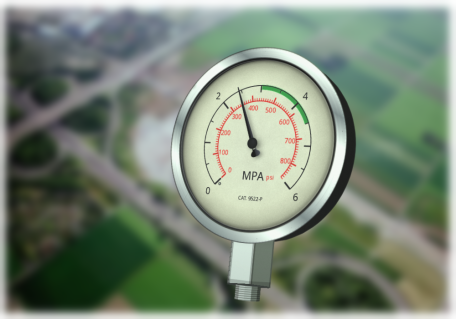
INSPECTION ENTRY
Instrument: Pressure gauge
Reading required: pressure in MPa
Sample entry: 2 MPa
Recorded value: 2.5 MPa
